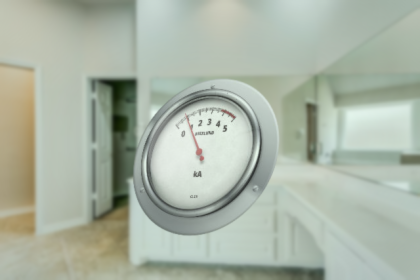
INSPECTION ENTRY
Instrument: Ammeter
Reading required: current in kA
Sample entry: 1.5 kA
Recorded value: 1 kA
